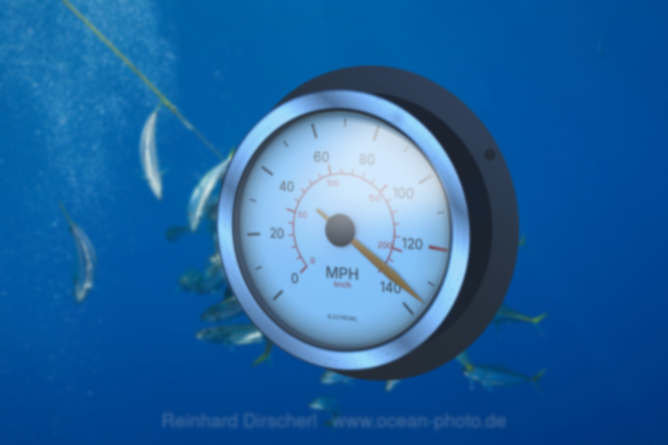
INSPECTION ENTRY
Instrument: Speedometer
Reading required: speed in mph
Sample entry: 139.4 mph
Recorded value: 135 mph
